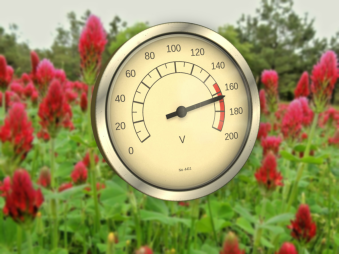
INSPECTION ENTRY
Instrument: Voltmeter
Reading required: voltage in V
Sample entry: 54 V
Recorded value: 165 V
